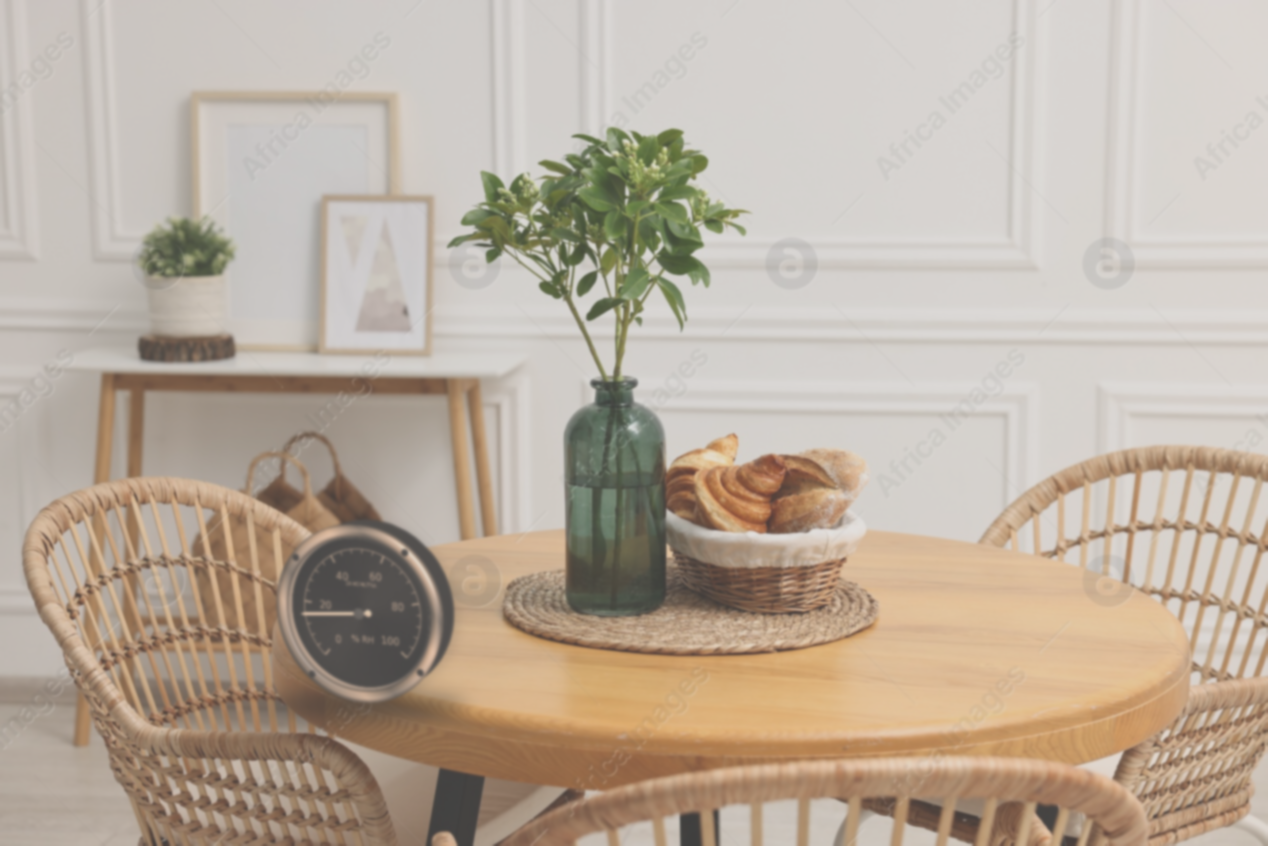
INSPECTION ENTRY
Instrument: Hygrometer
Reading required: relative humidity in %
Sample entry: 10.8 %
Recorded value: 16 %
